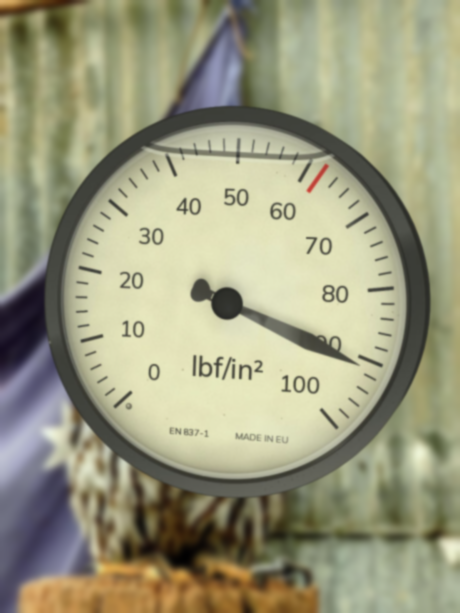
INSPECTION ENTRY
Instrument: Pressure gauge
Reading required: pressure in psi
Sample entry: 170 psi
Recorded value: 91 psi
